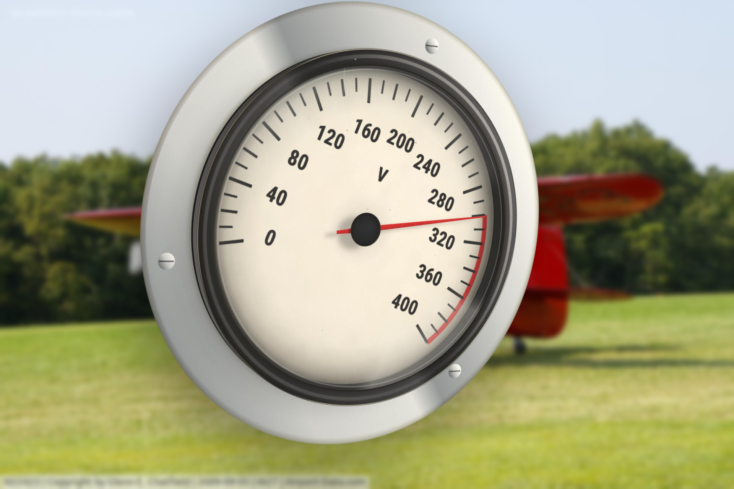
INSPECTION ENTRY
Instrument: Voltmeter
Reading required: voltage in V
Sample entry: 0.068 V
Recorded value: 300 V
